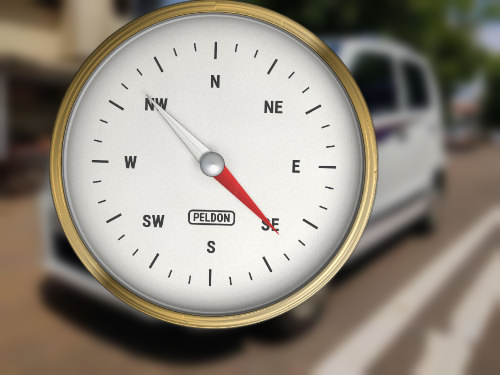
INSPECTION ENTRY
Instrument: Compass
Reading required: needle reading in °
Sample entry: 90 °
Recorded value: 135 °
